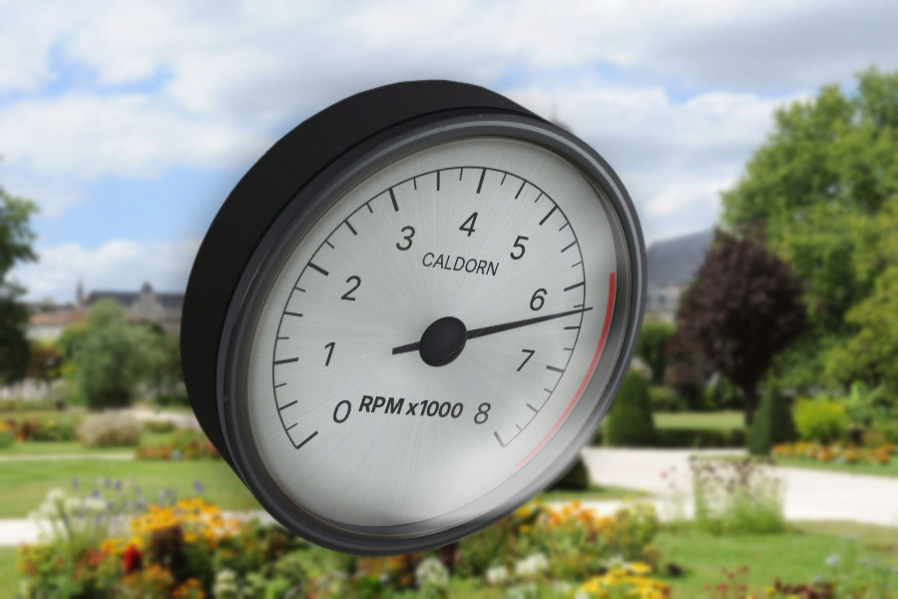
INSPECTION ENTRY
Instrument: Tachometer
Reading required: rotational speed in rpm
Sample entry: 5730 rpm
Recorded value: 6250 rpm
